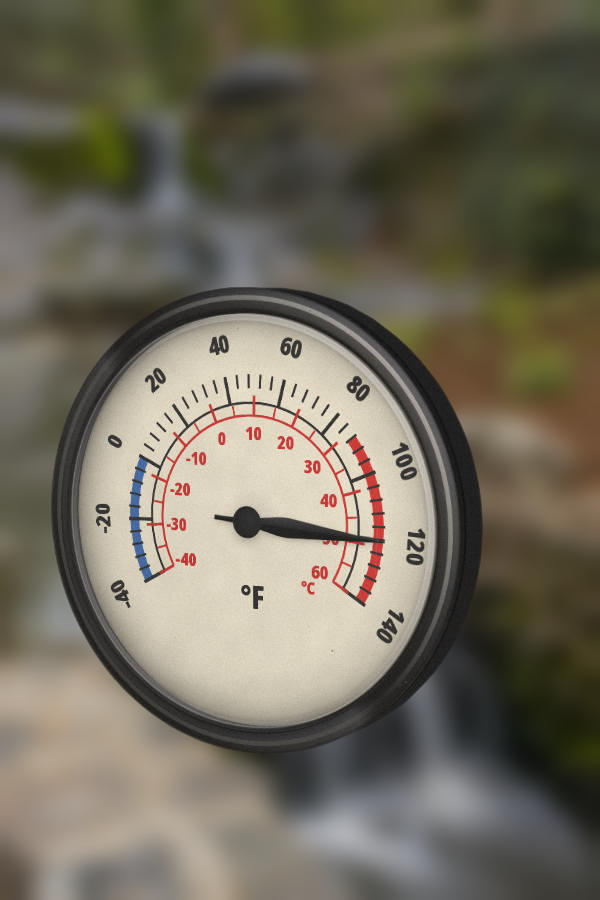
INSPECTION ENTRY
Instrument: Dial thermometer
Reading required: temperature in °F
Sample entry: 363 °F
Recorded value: 120 °F
